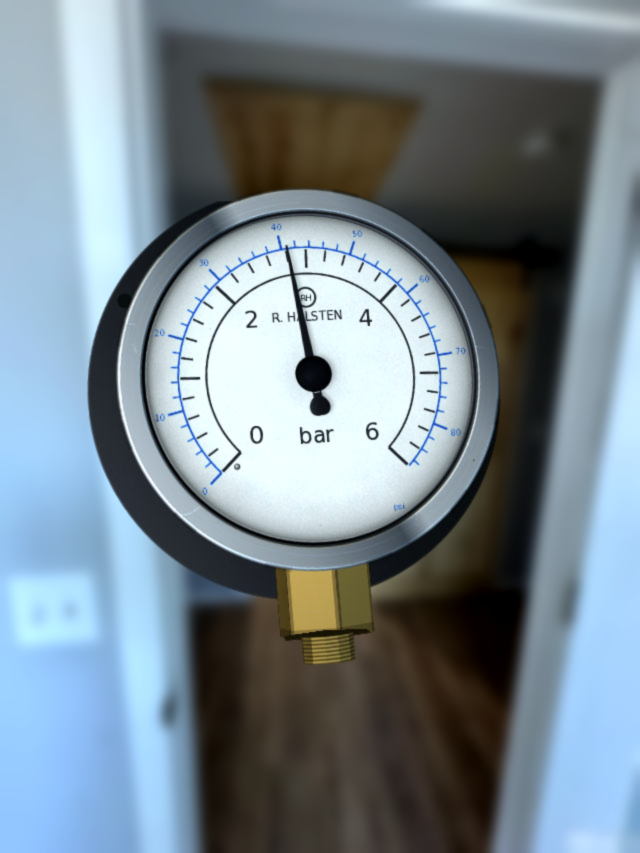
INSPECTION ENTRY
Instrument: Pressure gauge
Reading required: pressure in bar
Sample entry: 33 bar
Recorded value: 2.8 bar
